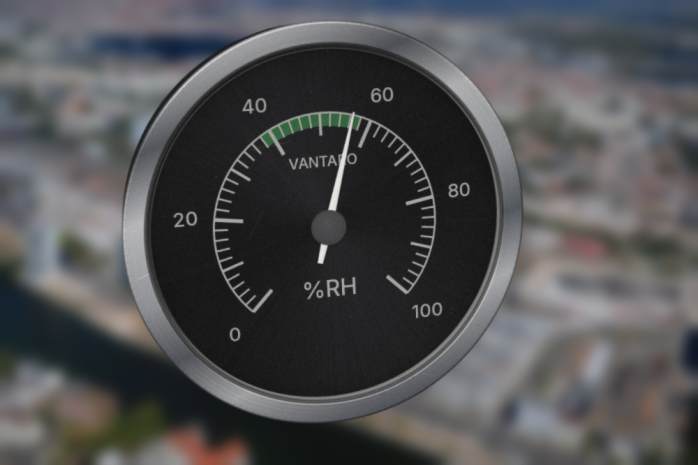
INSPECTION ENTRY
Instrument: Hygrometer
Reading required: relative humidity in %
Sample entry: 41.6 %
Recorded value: 56 %
